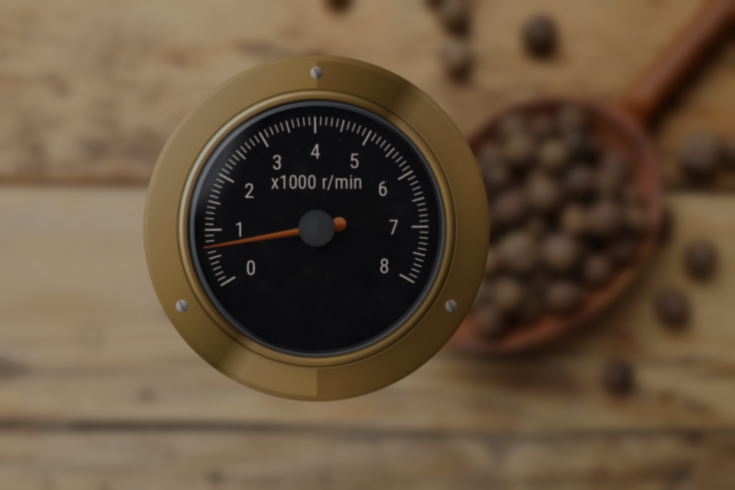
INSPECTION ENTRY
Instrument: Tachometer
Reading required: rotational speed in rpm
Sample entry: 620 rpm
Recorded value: 700 rpm
